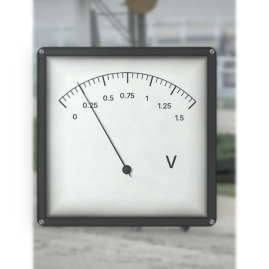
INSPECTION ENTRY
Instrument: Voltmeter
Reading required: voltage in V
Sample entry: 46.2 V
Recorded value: 0.25 V
